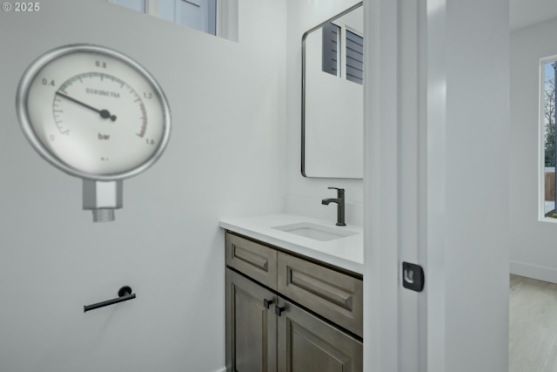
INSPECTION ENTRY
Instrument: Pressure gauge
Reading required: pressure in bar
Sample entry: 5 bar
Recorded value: 0.35 bar
